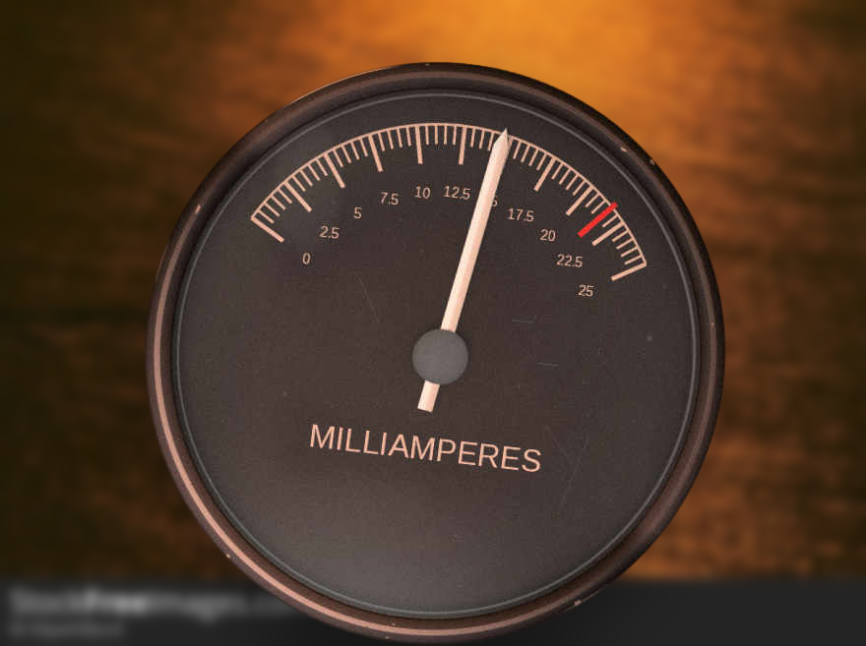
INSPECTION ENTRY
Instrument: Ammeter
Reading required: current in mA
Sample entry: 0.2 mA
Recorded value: 14.5 mA
